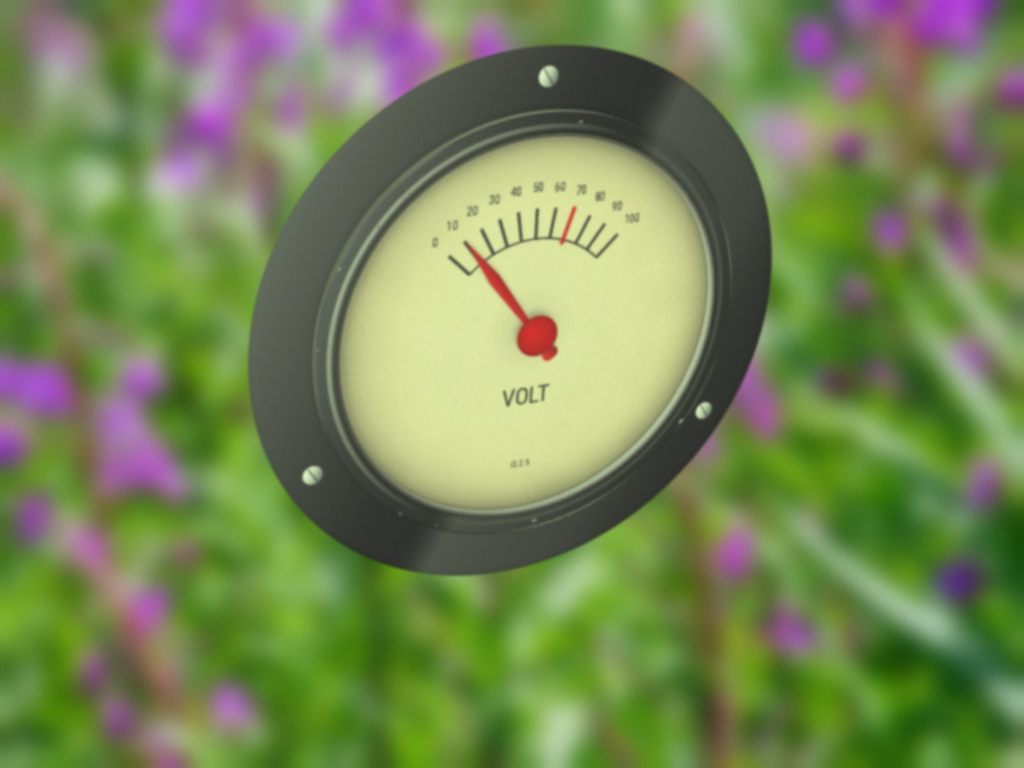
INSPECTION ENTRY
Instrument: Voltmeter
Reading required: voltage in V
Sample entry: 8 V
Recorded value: 10 V
